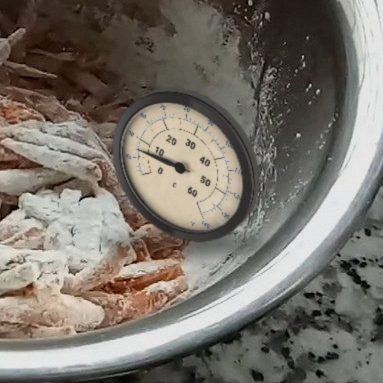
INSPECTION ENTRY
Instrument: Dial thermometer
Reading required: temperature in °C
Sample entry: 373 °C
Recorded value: 7.5 °C
